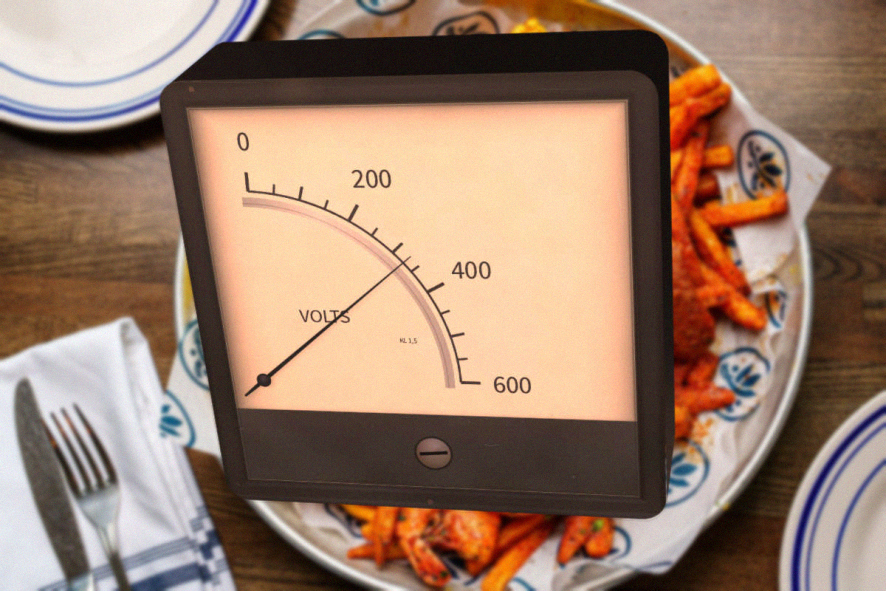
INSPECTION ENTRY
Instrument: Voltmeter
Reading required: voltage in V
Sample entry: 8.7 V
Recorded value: 325 V
